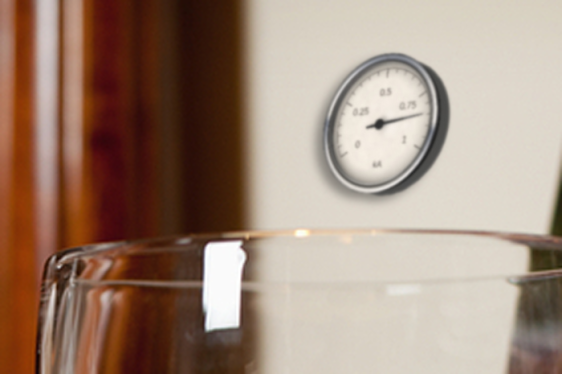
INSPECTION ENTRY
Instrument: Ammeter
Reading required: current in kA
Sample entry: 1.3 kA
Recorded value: 0.85 kA
